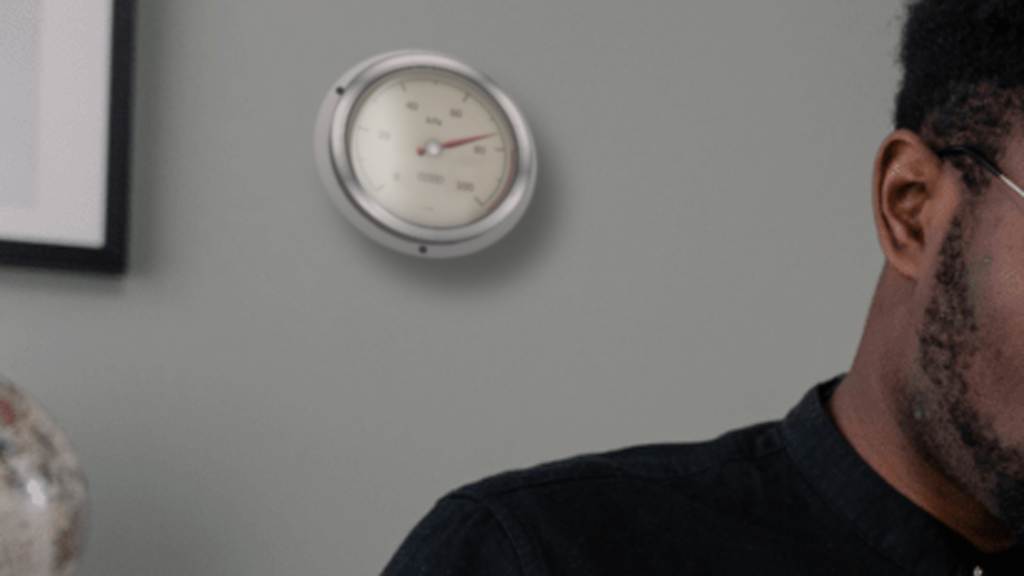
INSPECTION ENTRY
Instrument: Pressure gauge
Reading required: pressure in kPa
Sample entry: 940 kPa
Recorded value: 75 kPa
